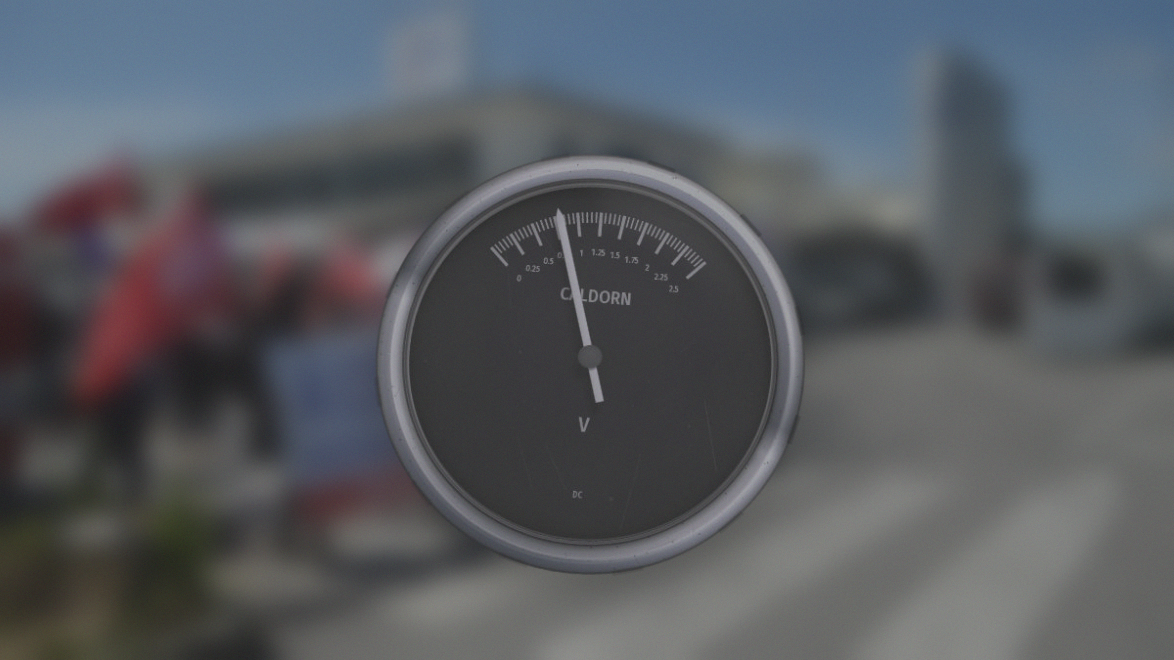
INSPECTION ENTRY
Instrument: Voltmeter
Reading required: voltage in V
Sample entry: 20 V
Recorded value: 0.8 V
